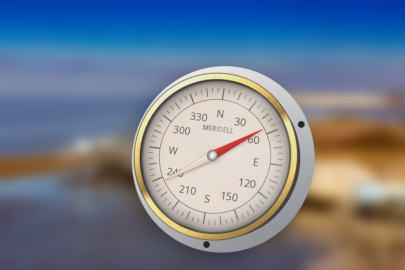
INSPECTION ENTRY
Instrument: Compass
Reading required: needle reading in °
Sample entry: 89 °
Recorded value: 55 °
